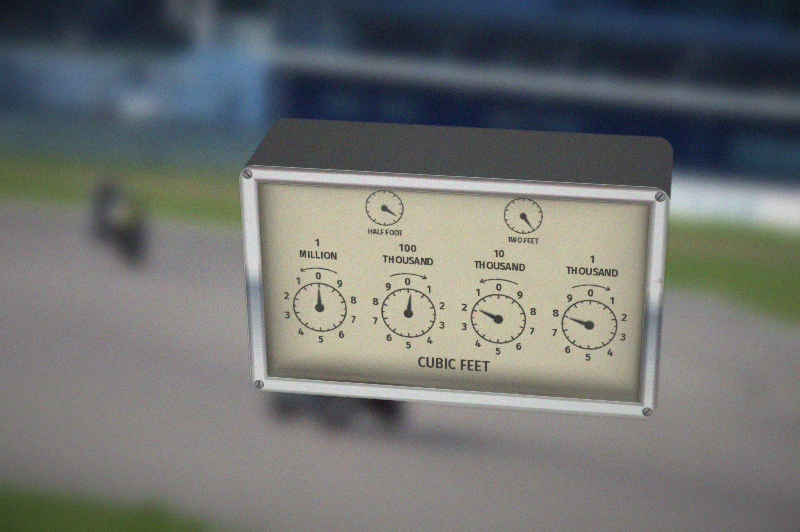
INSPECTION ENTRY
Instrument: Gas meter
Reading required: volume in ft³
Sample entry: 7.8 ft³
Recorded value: 1800 ft³
